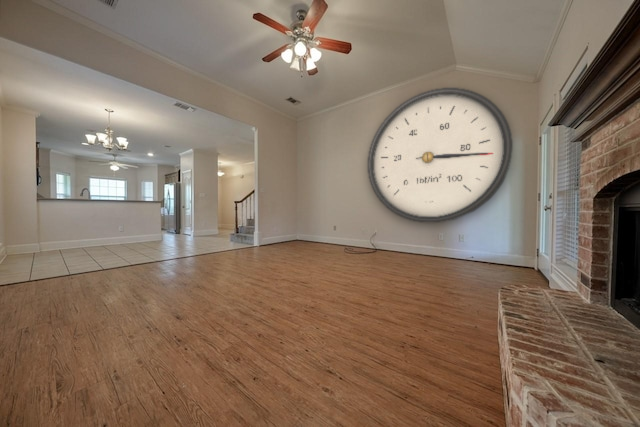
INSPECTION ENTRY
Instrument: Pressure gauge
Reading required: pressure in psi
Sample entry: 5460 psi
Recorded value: 85 psi
